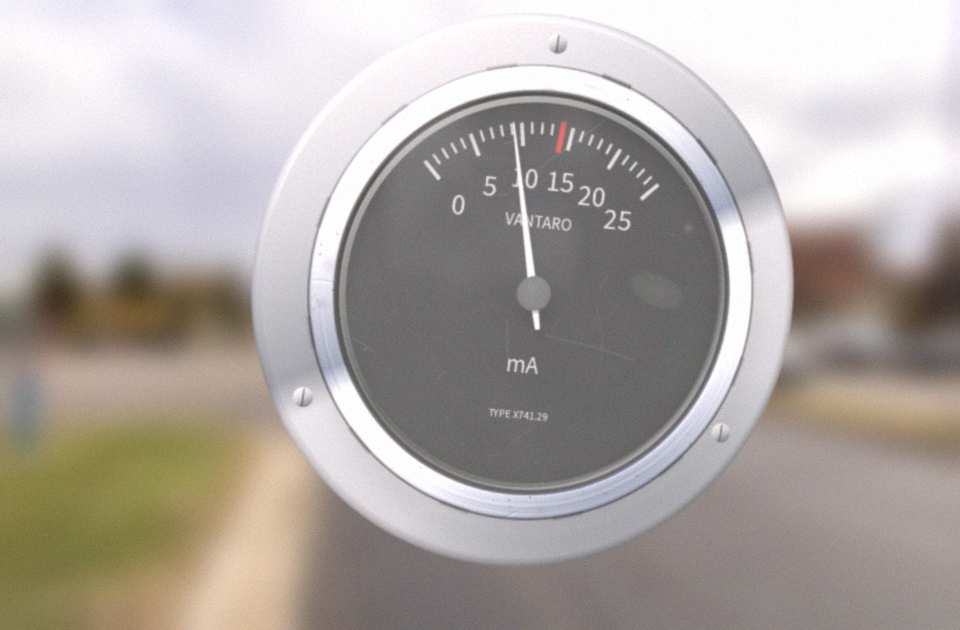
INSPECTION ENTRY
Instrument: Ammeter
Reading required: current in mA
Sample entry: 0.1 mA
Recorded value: 9 mA
